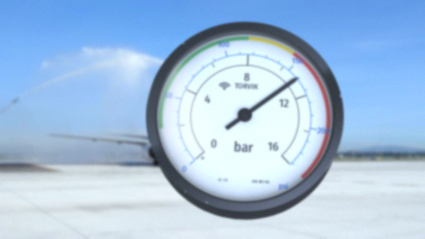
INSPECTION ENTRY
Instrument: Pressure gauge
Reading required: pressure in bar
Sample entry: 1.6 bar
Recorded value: 11 bar
